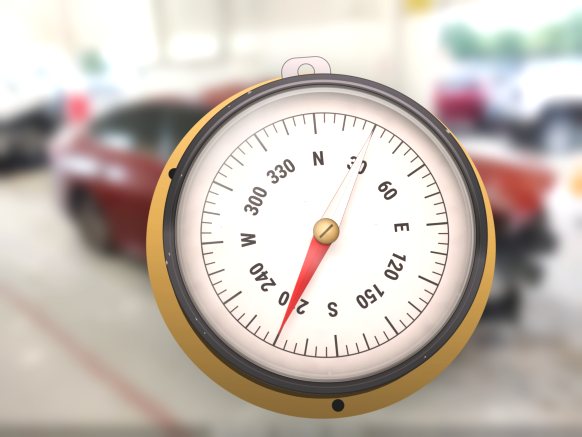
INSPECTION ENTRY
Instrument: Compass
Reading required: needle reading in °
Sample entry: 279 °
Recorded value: 210 °
